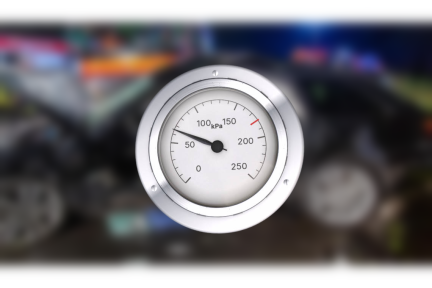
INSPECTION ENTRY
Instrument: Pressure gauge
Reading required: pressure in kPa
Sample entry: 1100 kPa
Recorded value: 65 kPa
